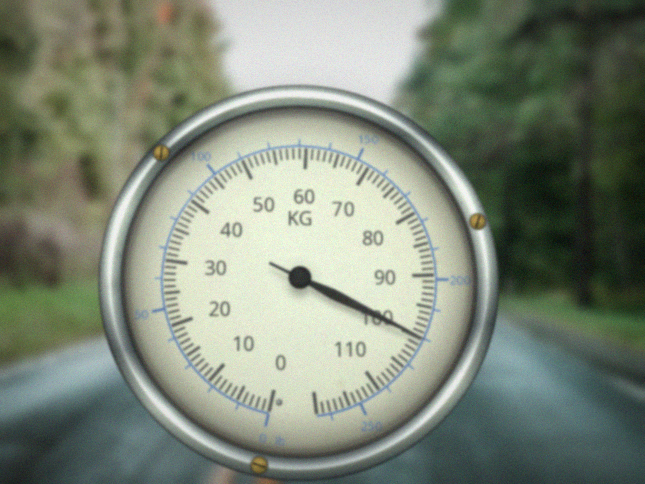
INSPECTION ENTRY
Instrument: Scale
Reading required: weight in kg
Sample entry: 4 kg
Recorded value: 100 kg
